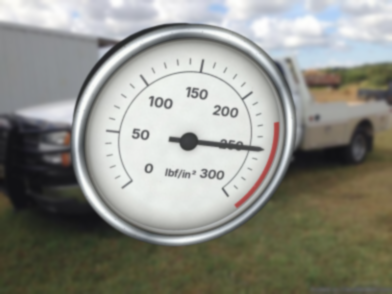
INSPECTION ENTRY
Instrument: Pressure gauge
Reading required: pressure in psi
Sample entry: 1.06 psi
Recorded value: 250 psi
